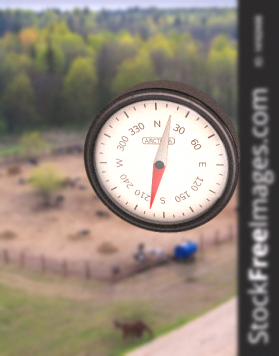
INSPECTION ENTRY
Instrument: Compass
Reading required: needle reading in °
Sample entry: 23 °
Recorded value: 195 °
